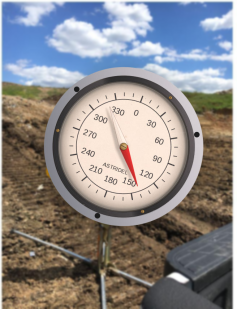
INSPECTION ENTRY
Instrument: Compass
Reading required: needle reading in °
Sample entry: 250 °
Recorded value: 140 °
